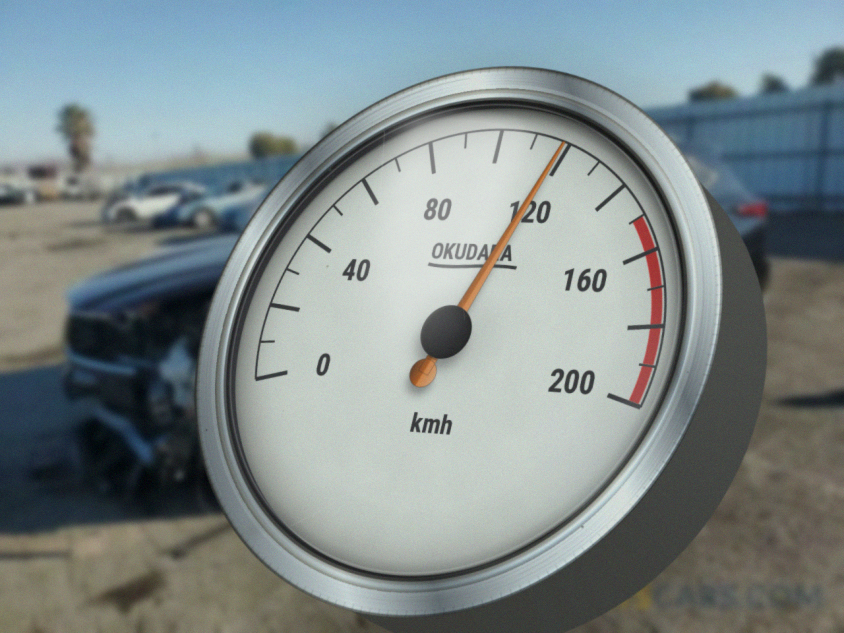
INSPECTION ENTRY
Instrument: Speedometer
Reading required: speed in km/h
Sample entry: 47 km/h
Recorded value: 120 km/h
